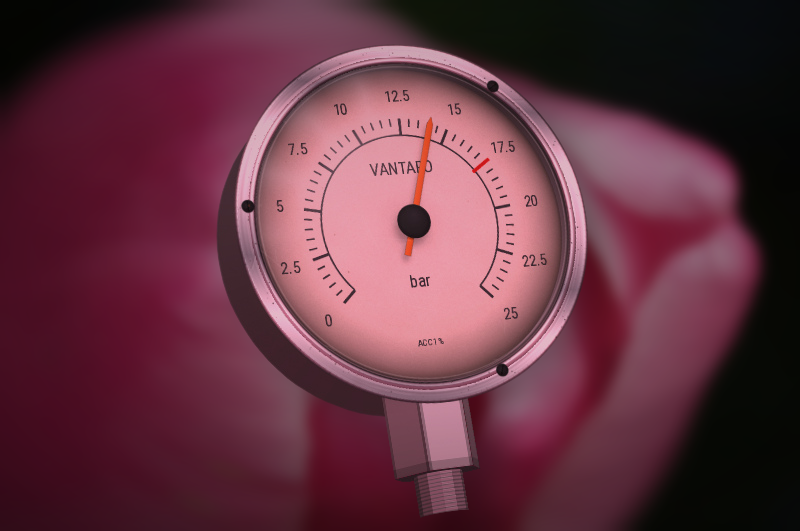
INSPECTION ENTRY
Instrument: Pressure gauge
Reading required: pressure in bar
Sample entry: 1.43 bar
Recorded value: 14 bar
